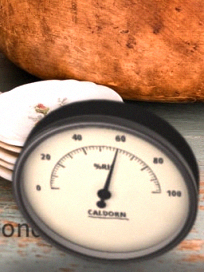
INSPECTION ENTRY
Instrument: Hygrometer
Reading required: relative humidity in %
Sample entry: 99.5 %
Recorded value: 60 %
